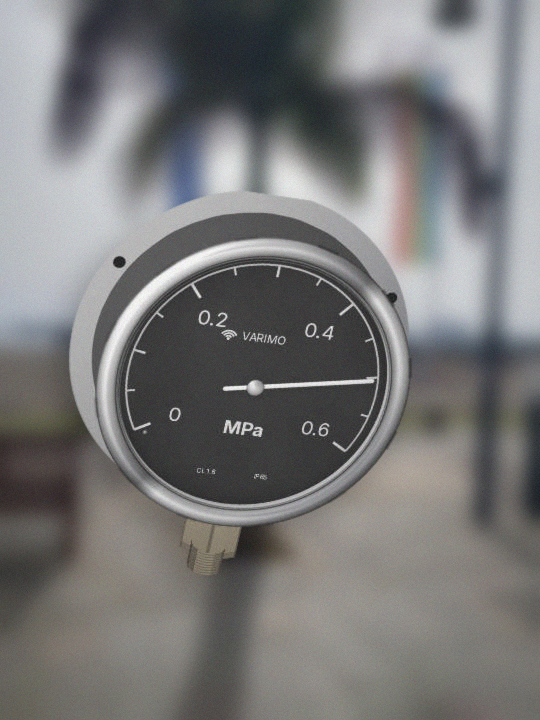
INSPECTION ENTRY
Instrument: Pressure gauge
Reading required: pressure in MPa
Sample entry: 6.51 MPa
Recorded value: 0.5 MPa
